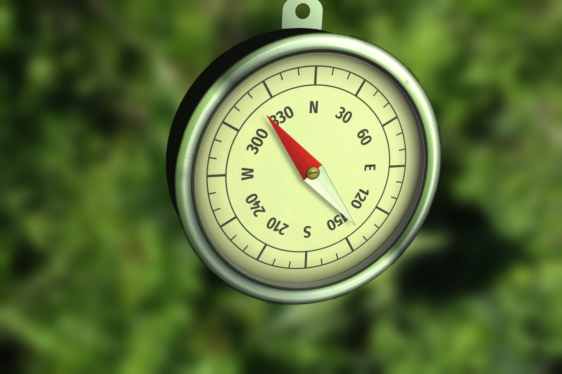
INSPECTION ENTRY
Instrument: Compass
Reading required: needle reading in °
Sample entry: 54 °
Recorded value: 320 °
